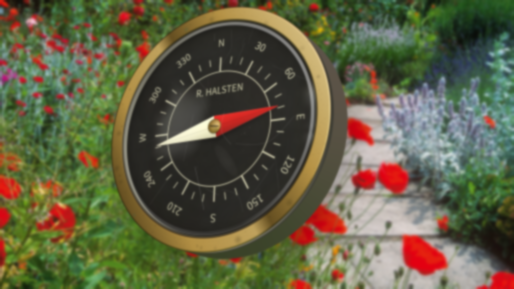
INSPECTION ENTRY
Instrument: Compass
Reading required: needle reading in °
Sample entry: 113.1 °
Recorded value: 80 °
